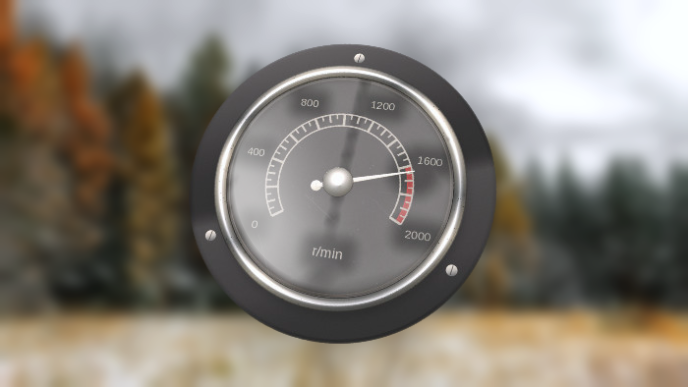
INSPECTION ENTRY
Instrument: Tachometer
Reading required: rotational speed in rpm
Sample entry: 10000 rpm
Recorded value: 1650 rpm
